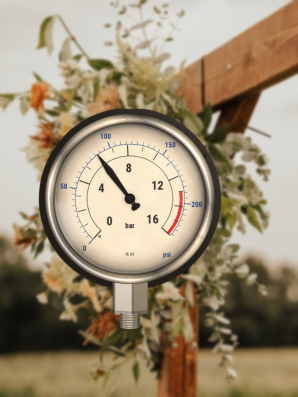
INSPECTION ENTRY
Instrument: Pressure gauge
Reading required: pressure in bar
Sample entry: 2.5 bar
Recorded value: 6 bar
